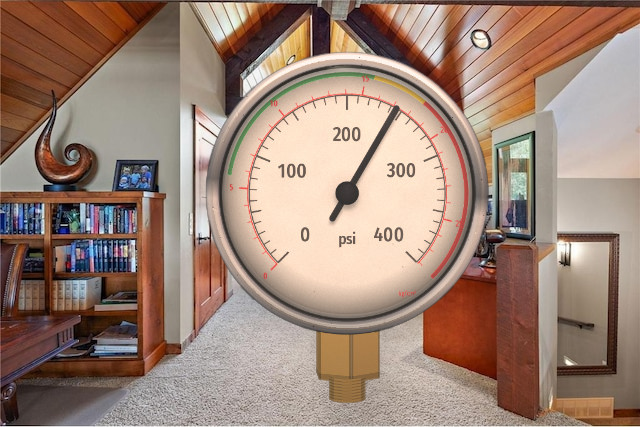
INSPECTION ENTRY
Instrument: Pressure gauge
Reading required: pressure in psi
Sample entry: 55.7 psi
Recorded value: 245 psi
